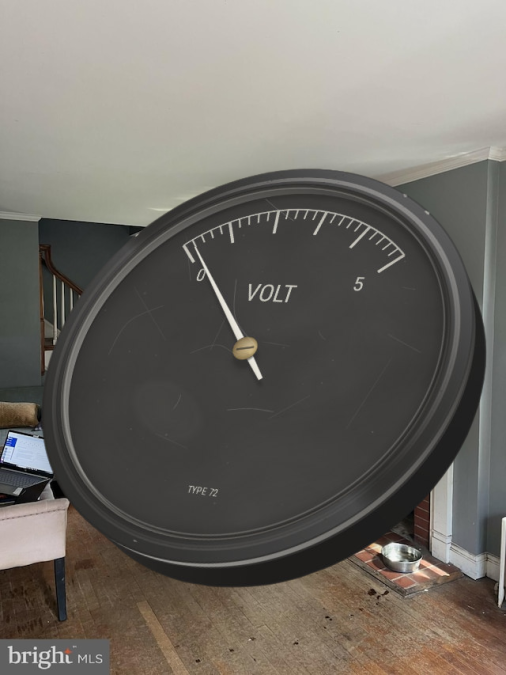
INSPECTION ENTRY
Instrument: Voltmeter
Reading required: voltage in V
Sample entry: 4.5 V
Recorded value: 0.2 V
